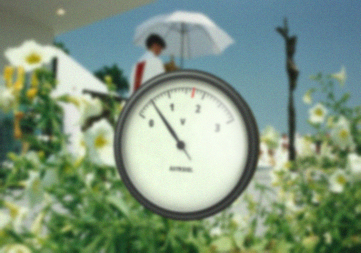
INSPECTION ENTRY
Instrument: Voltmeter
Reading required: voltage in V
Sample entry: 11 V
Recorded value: 0.5 V
